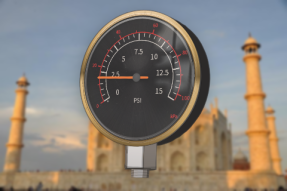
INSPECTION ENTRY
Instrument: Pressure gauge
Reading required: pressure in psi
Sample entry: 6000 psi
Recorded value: 2 psi
